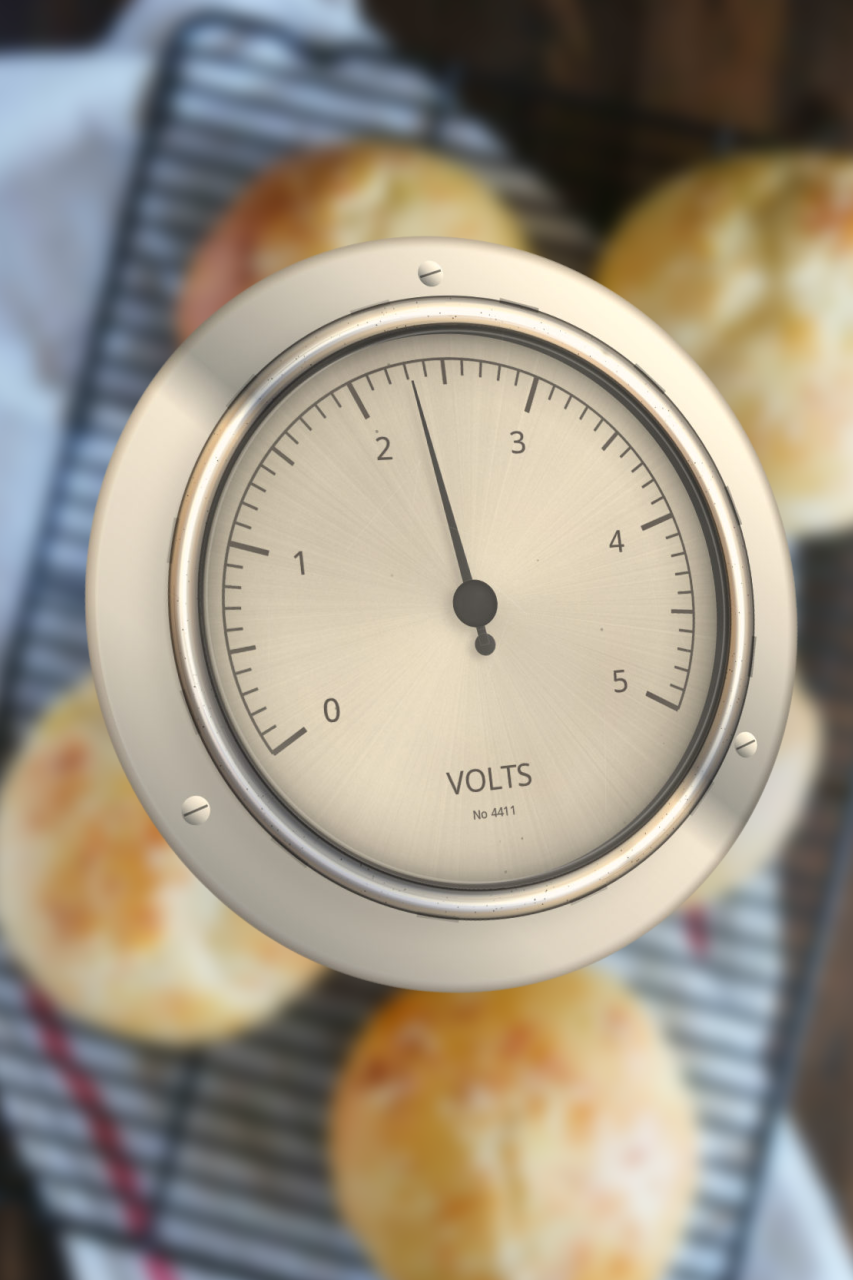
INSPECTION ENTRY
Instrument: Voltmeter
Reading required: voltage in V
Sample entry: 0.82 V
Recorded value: 2.3 V
